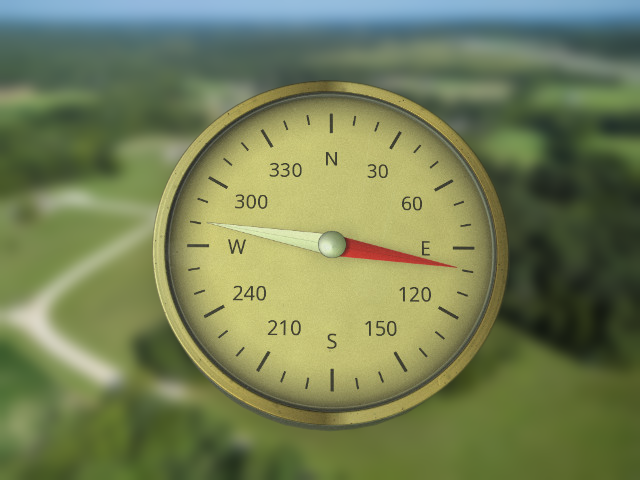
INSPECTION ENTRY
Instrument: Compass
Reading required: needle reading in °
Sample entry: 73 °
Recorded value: 100 °
